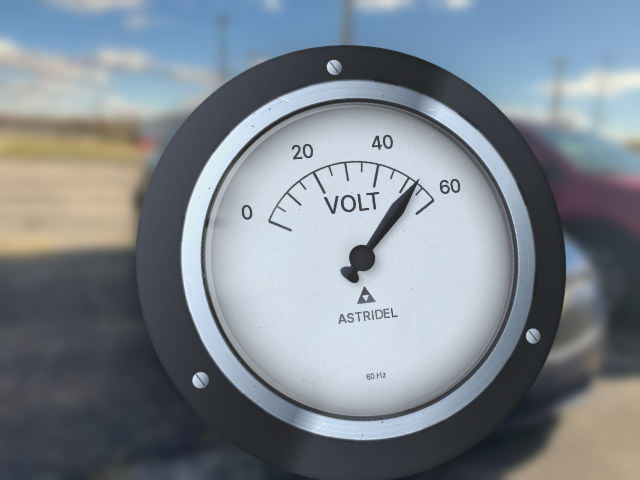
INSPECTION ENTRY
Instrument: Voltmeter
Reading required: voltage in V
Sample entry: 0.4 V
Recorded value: 52.5 V
